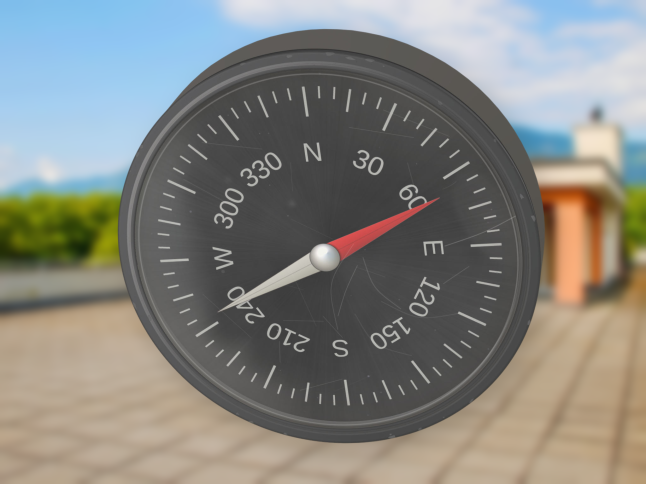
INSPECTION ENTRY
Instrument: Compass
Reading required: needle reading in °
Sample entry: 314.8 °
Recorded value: 65 °
